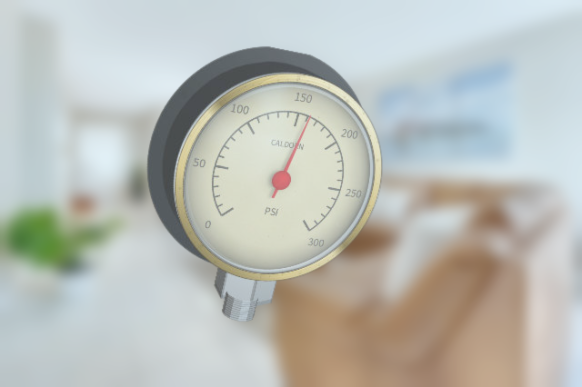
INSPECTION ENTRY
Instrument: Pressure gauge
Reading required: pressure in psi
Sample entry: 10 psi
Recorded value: 160 psi
